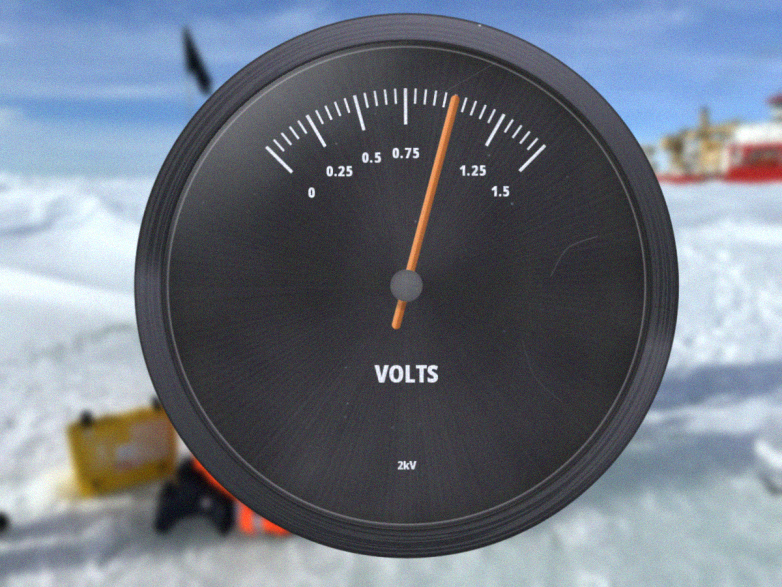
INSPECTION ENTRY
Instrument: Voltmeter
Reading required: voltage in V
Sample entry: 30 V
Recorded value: 1 V
